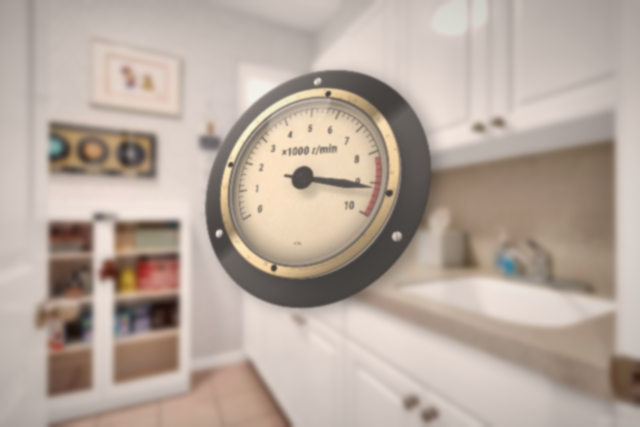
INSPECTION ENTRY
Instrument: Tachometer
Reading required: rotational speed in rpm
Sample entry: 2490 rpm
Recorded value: 9200 rpm
